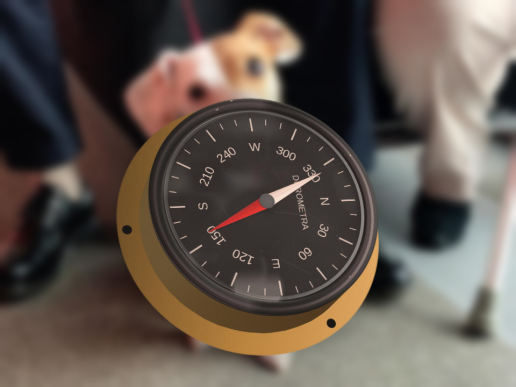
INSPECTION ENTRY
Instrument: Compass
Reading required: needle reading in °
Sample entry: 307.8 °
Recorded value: 155 °
